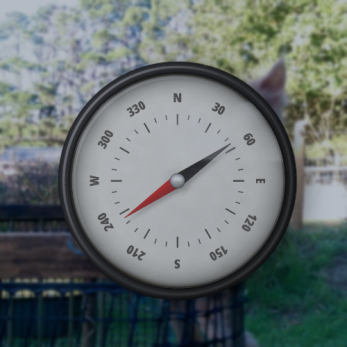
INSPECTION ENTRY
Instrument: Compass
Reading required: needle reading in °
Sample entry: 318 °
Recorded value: 235 °
